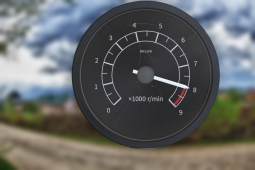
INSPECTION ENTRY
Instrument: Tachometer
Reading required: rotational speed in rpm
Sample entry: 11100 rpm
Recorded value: 8000 rpm
